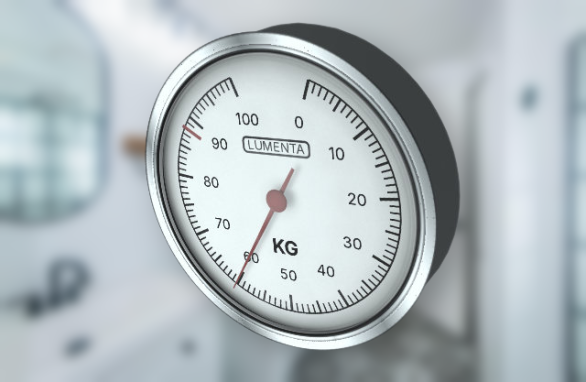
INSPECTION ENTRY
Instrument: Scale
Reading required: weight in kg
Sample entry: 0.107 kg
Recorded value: 60 kg
